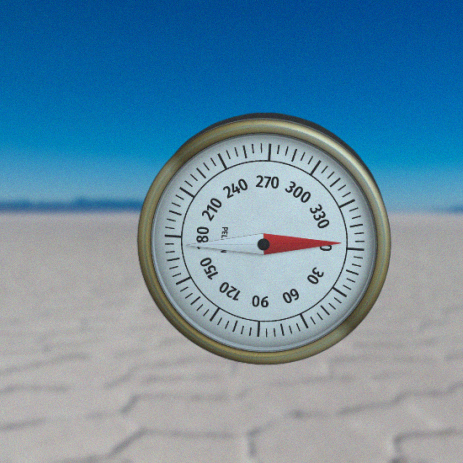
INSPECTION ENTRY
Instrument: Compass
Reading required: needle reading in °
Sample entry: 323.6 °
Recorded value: 355 °
